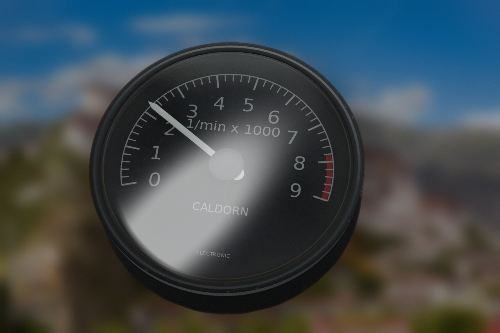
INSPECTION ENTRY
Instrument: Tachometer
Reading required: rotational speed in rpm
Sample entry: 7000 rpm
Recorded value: 2200 rpm
